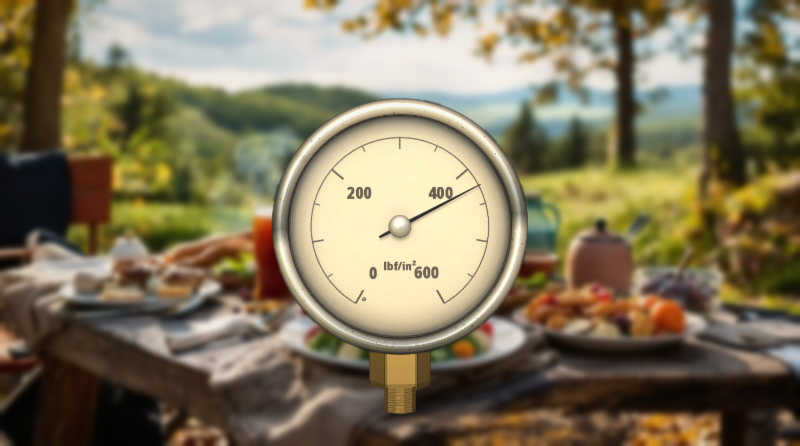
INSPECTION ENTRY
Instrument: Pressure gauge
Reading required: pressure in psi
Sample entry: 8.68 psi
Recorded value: 425 psi
